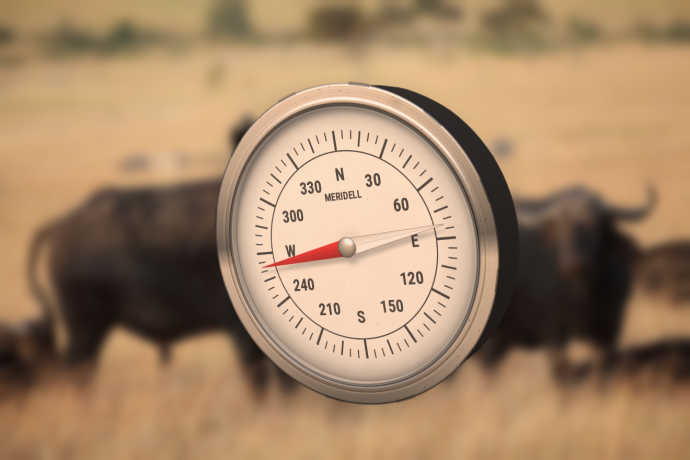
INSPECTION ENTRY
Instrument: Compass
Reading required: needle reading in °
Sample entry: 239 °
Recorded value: 262.5 °
